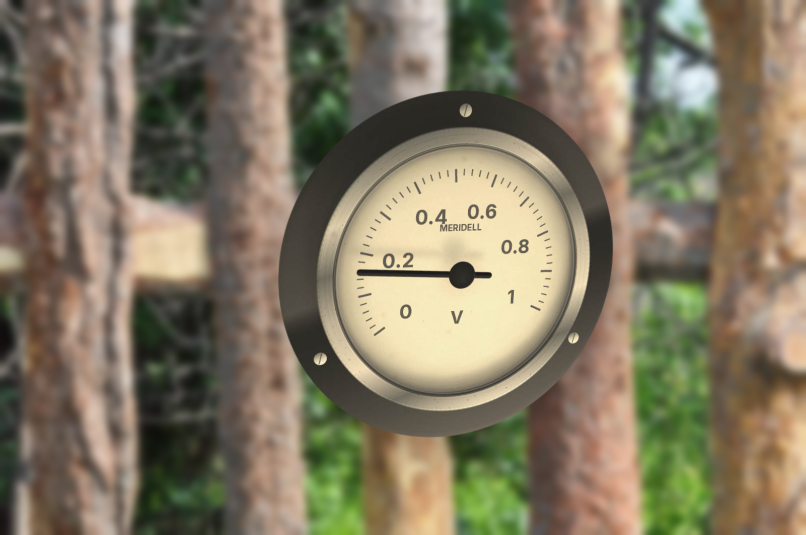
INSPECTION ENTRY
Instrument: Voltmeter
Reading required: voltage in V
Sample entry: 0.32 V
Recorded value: 0.16 V
